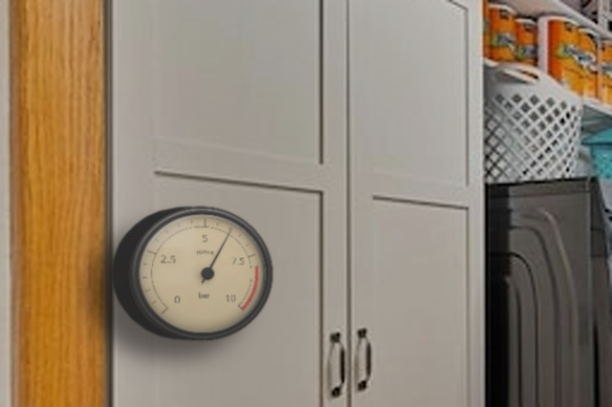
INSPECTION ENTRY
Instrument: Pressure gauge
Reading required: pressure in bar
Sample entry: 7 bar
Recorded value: 6 bar
